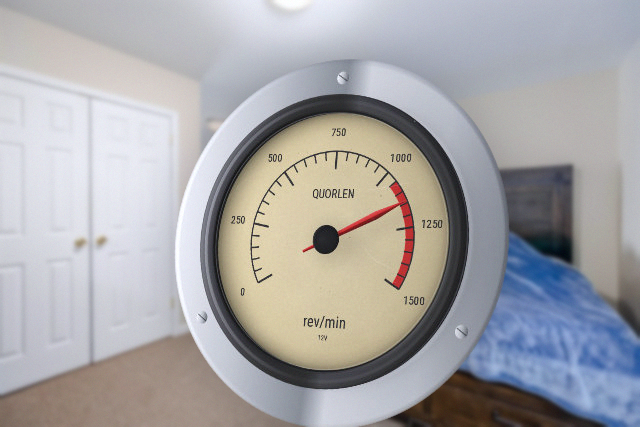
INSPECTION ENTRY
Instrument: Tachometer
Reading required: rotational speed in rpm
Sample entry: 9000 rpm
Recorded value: 1150 rpm
